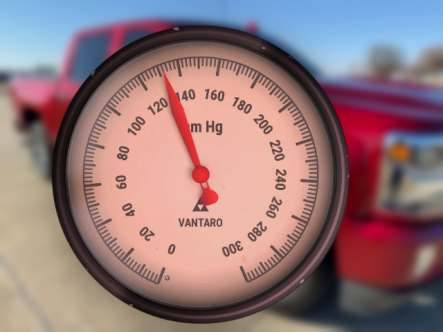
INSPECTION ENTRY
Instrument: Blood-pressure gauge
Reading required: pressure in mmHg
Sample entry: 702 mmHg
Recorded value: 132 mmHg
